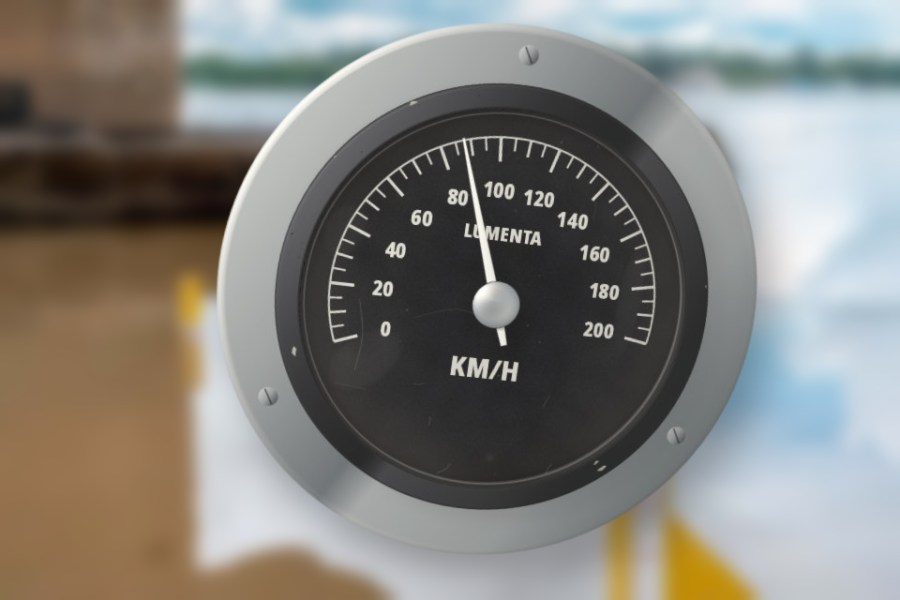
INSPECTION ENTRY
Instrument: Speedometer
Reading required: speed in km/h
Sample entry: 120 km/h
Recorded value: 87.5 km/h
